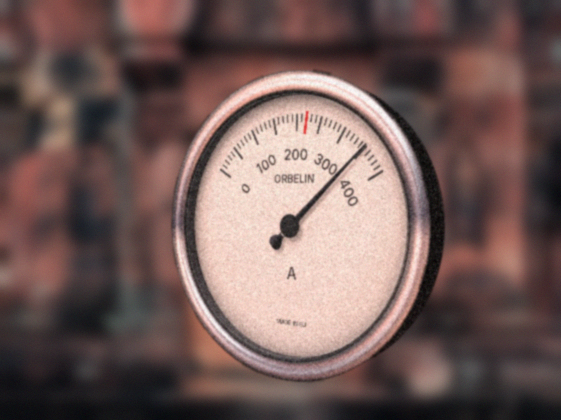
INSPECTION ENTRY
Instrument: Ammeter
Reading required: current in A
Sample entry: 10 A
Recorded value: 350 A
